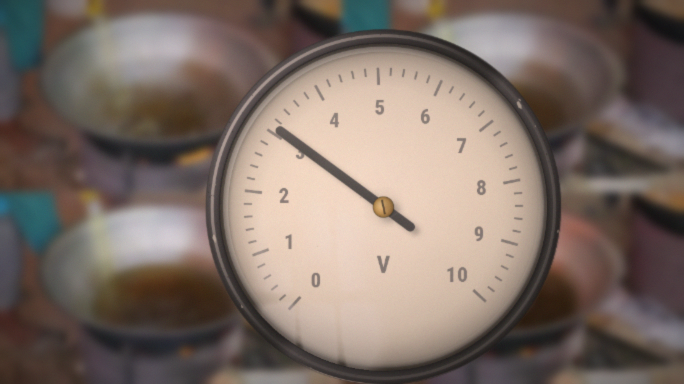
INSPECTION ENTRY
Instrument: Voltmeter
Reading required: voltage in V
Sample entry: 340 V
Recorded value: 3.1 V
